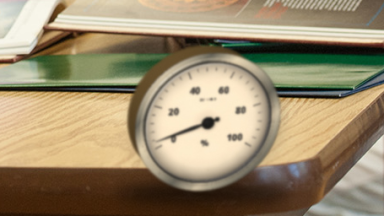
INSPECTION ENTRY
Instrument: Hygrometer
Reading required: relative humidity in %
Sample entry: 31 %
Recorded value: 4 %
